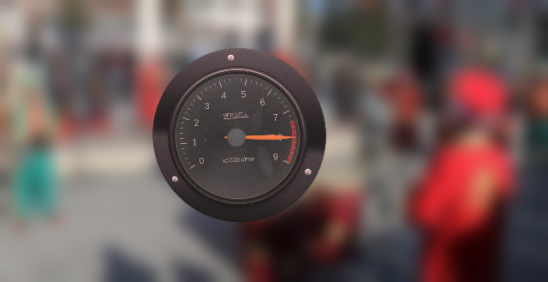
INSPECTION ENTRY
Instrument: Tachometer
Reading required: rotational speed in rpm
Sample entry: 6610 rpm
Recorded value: 8000 rpm
